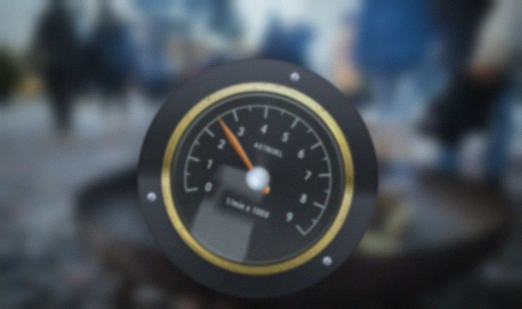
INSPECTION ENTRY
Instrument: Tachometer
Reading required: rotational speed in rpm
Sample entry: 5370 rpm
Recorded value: 2500 rpm
